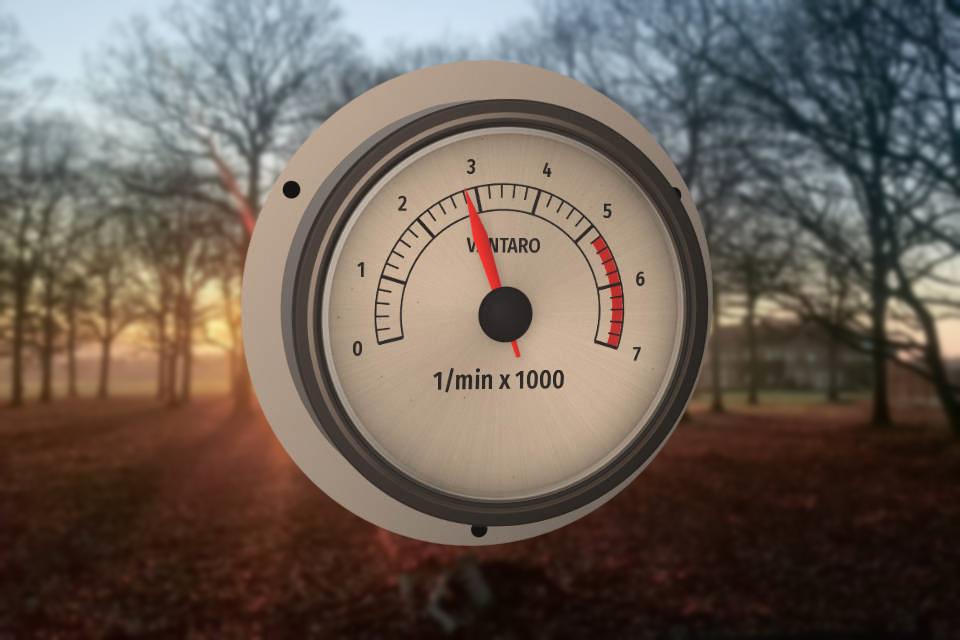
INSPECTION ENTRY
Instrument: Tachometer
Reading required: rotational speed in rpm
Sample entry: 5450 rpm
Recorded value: 2800 rpm
